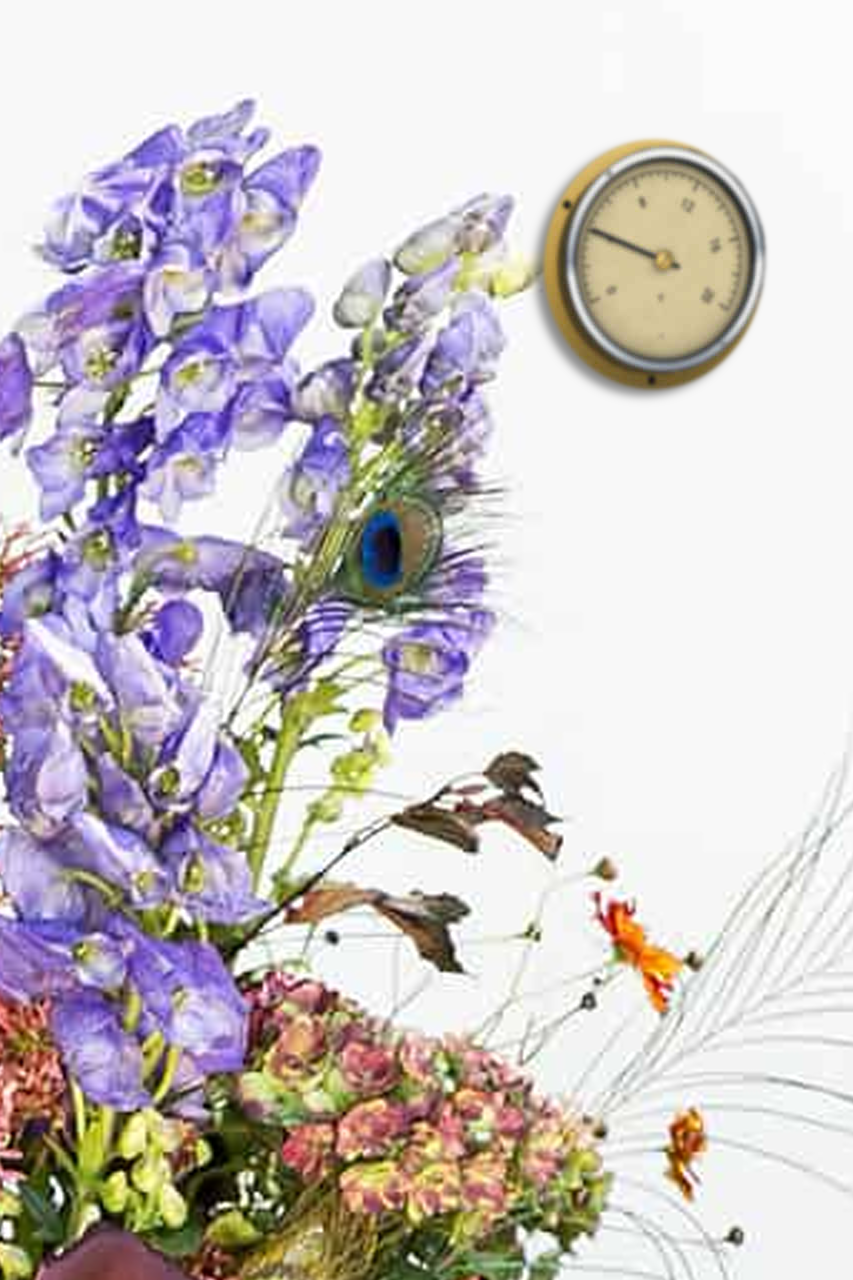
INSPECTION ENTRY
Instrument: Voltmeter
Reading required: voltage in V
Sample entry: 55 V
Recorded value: 4 V
